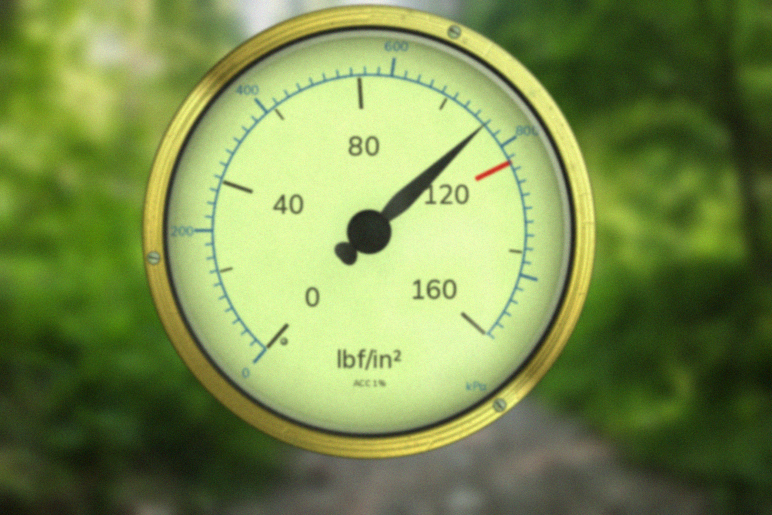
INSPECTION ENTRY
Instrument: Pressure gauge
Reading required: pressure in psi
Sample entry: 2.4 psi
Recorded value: 110 psi
